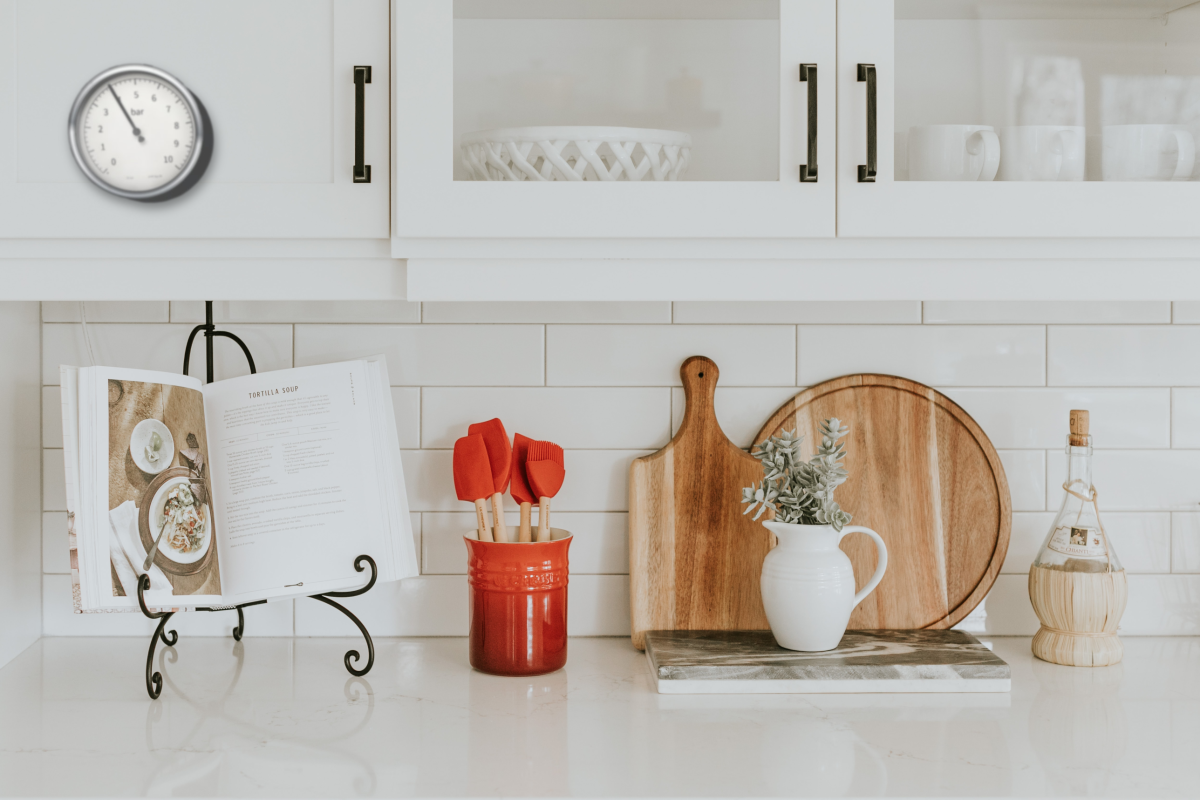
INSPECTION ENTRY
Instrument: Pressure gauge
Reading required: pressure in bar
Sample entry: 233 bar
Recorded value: 4 bar
